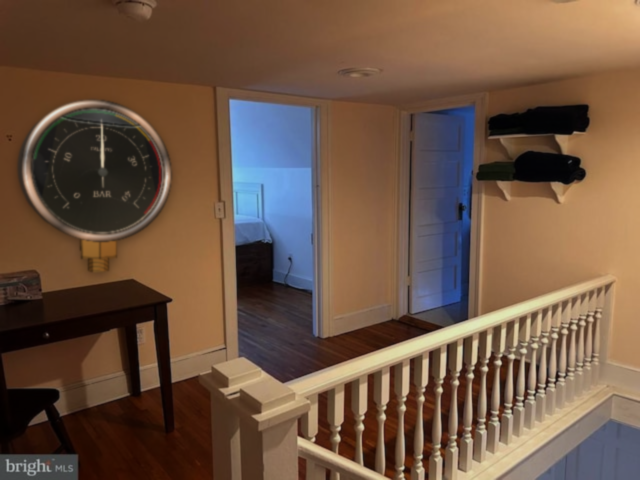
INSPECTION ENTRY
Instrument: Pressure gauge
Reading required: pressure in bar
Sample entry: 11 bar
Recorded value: 20 bar
